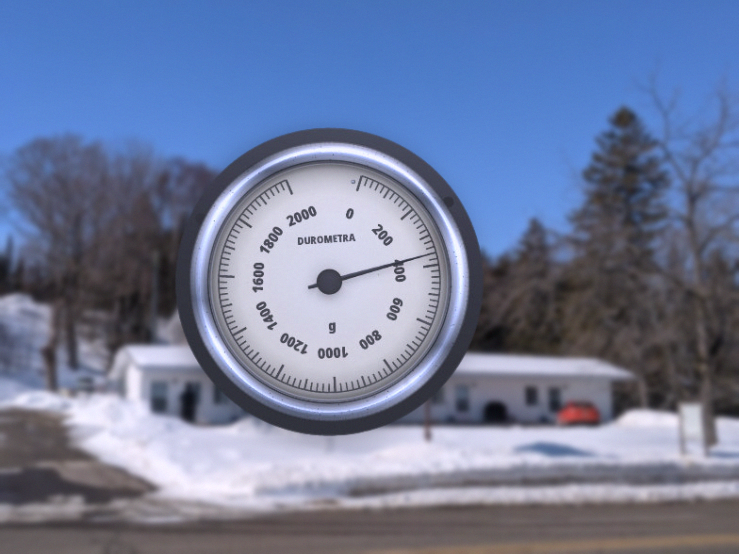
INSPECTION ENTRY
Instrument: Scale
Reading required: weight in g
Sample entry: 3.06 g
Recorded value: 360 g
